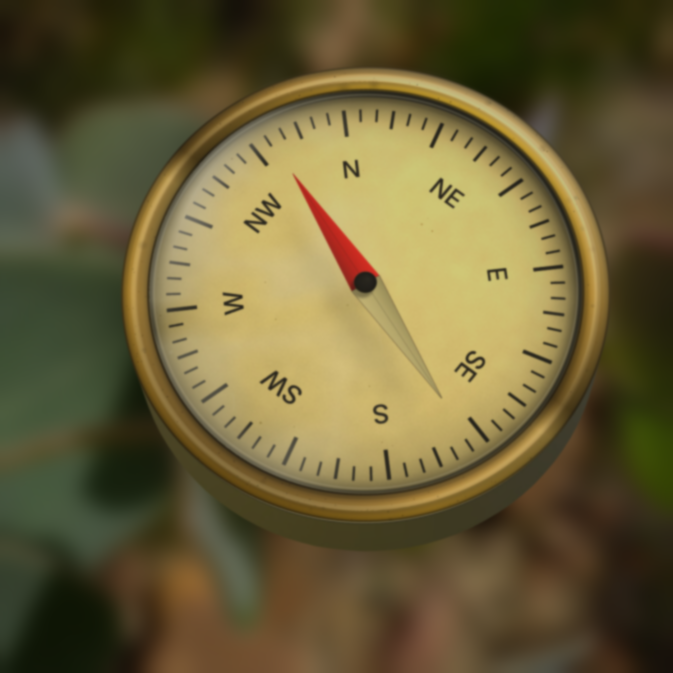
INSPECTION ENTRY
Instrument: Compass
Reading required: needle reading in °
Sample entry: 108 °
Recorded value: 335 °
